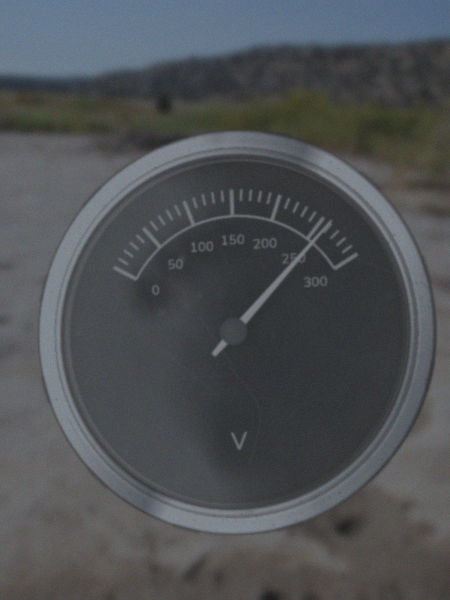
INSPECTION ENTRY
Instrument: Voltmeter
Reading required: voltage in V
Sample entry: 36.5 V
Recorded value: 260 V
